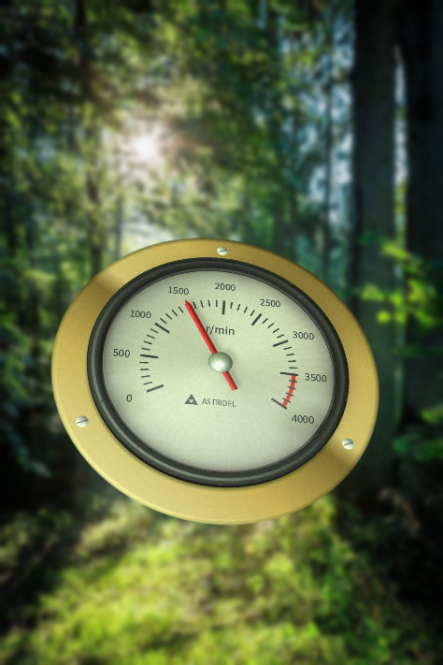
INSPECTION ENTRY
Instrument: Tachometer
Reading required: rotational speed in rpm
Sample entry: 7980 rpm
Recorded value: 1500 rpm
